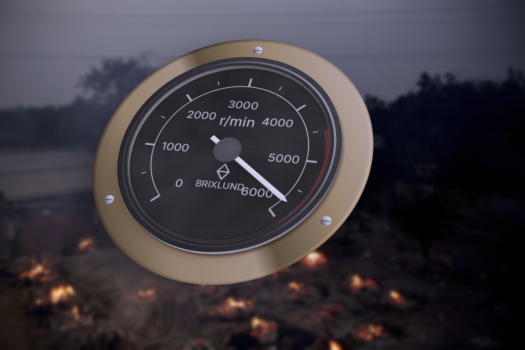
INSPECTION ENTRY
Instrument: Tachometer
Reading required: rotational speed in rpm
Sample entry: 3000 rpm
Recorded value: 5750 rpm
